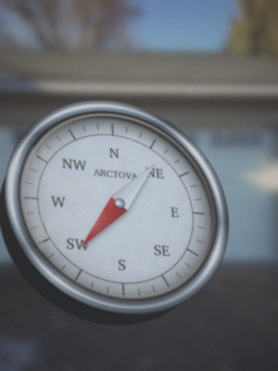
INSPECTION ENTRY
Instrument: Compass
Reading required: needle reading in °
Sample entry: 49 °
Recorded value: 220 °
